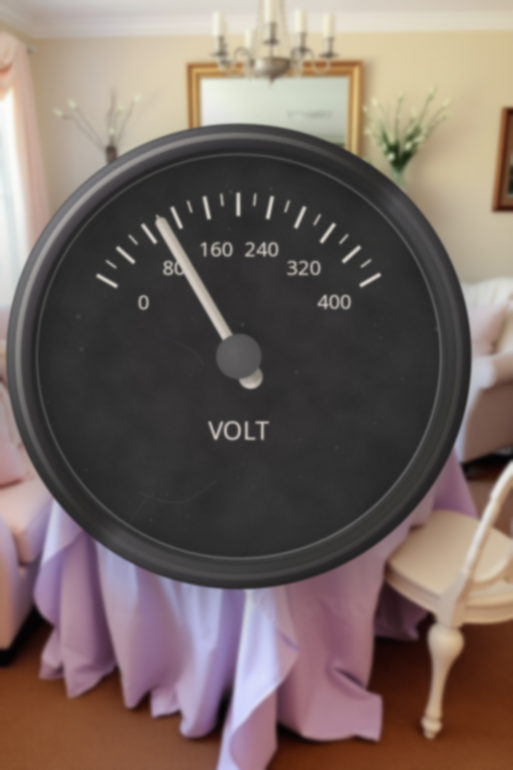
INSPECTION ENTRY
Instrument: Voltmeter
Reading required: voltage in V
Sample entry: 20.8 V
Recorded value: 100 V
